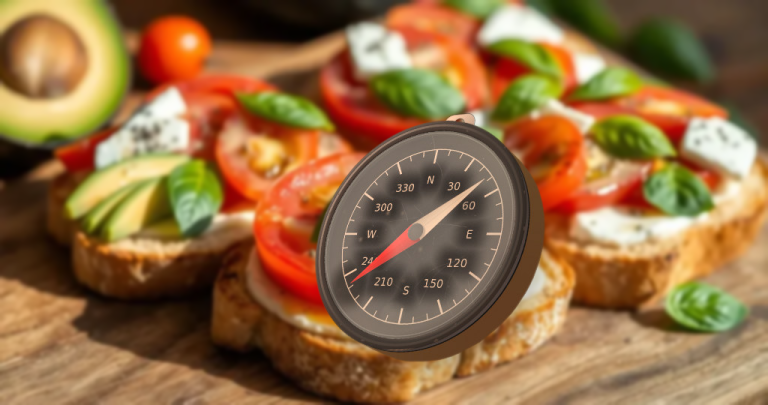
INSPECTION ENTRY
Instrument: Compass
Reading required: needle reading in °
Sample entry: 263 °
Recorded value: 230 °
